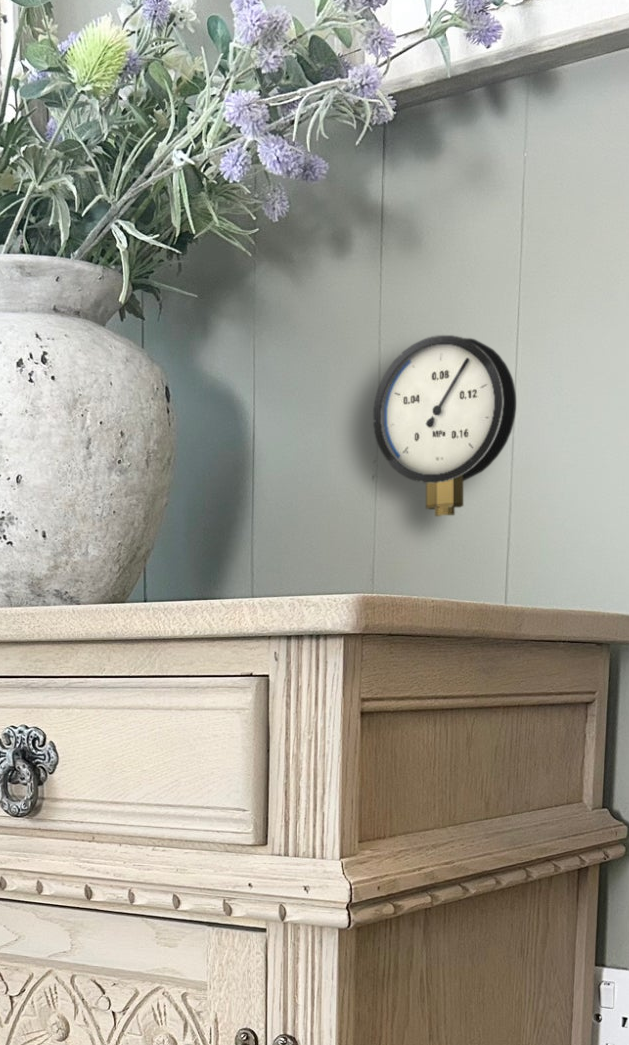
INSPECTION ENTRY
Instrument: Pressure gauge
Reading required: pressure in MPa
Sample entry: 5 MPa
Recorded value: 0.1 MPa
